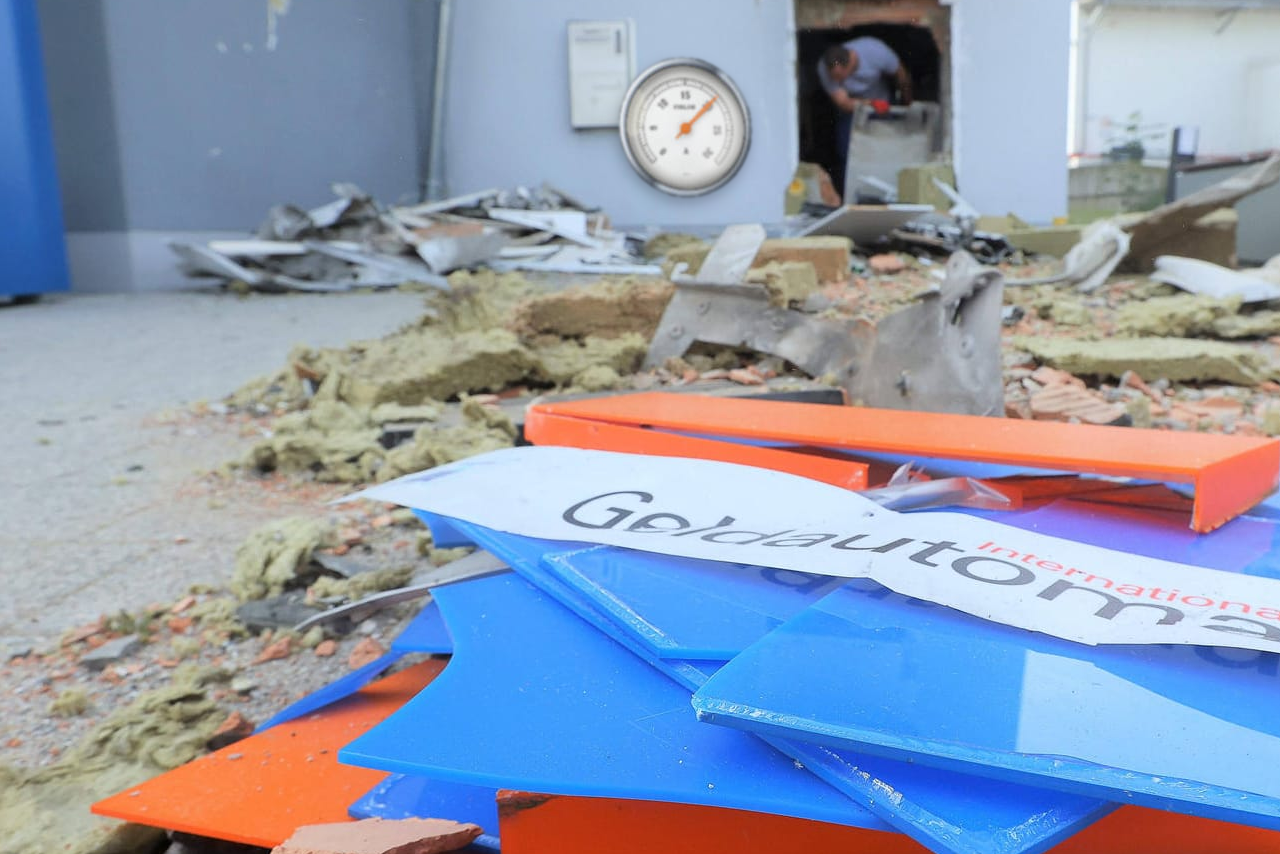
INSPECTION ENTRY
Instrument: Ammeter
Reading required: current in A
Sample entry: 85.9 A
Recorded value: 20 A
